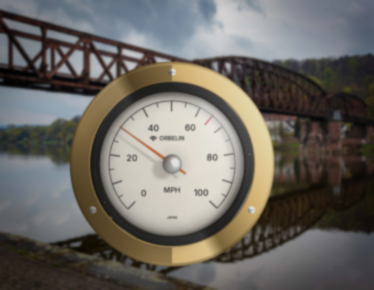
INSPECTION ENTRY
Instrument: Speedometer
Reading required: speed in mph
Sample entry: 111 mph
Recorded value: 30 mph
